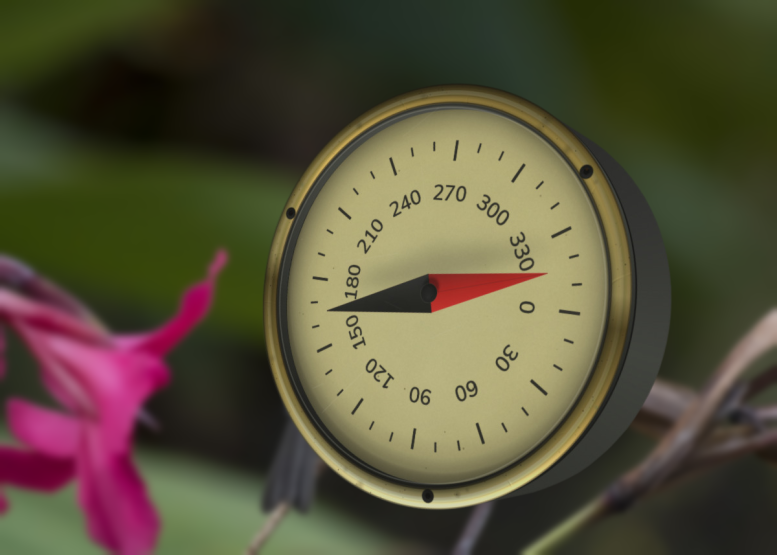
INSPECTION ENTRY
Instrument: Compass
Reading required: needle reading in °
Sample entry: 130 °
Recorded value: 345 °
